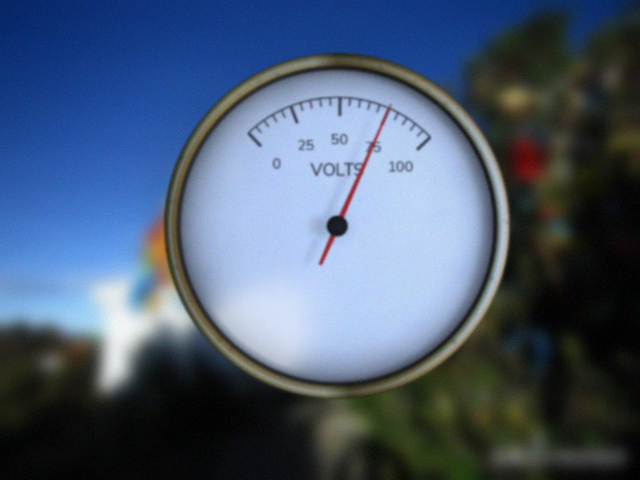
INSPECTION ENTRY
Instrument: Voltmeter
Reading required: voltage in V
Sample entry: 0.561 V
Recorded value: 75 V
